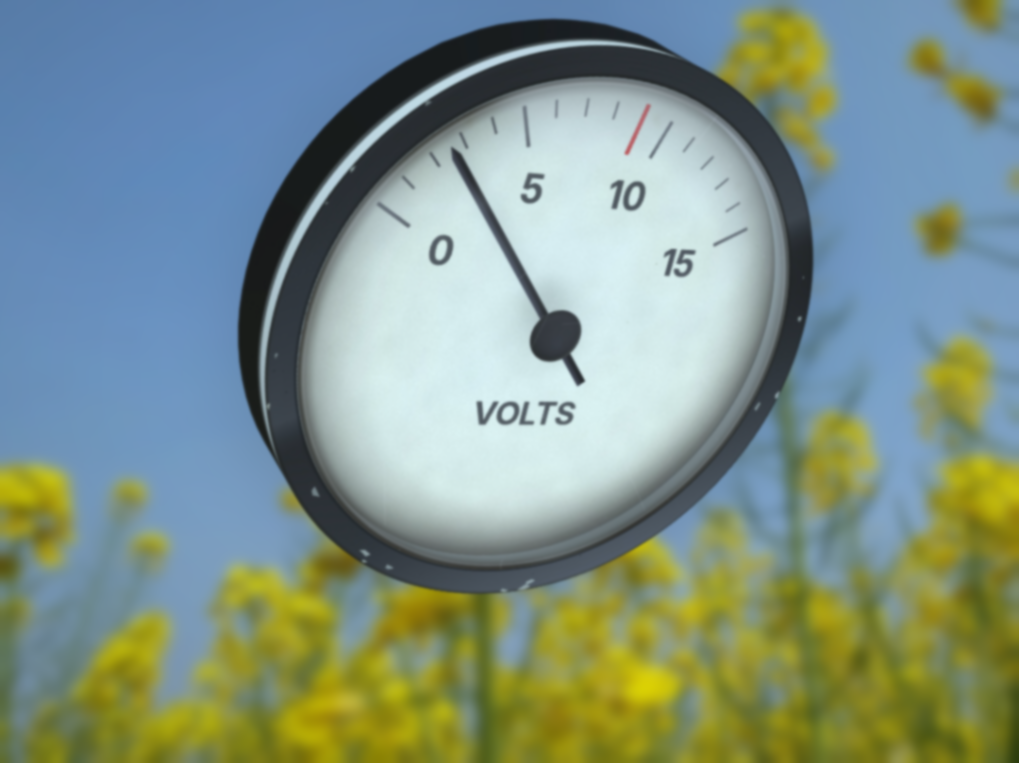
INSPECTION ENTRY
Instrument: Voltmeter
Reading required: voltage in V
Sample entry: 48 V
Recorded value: 2.5 V
